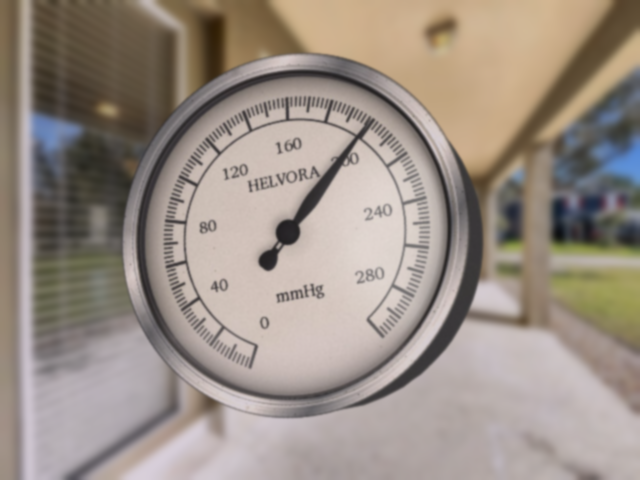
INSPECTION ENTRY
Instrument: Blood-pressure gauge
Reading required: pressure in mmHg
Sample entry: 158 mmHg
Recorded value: 200 mmHg
